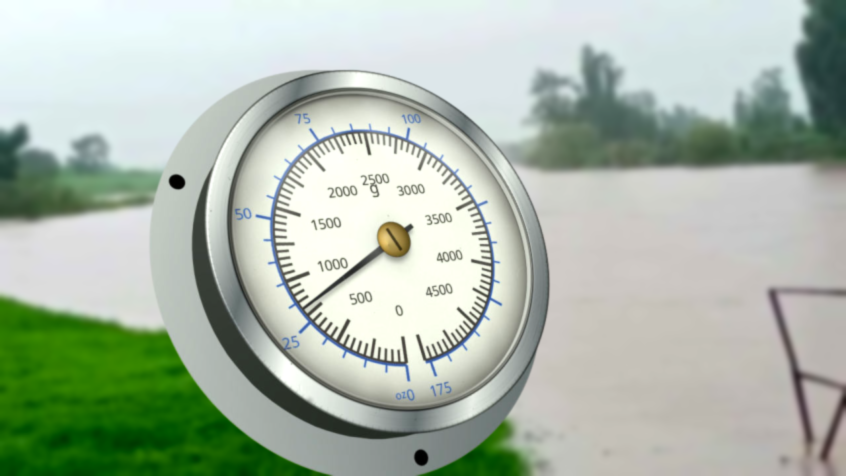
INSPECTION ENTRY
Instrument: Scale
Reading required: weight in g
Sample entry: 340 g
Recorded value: 800 g
